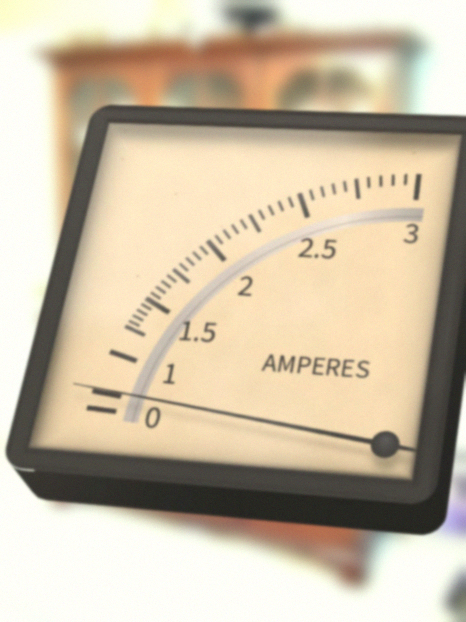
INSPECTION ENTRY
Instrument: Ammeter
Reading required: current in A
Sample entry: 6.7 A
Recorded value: 0.5 A
